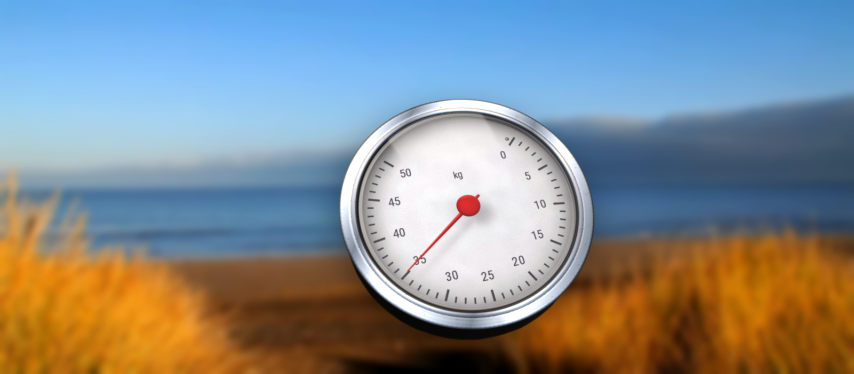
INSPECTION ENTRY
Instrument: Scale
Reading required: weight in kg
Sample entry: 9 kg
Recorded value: 35 kg
